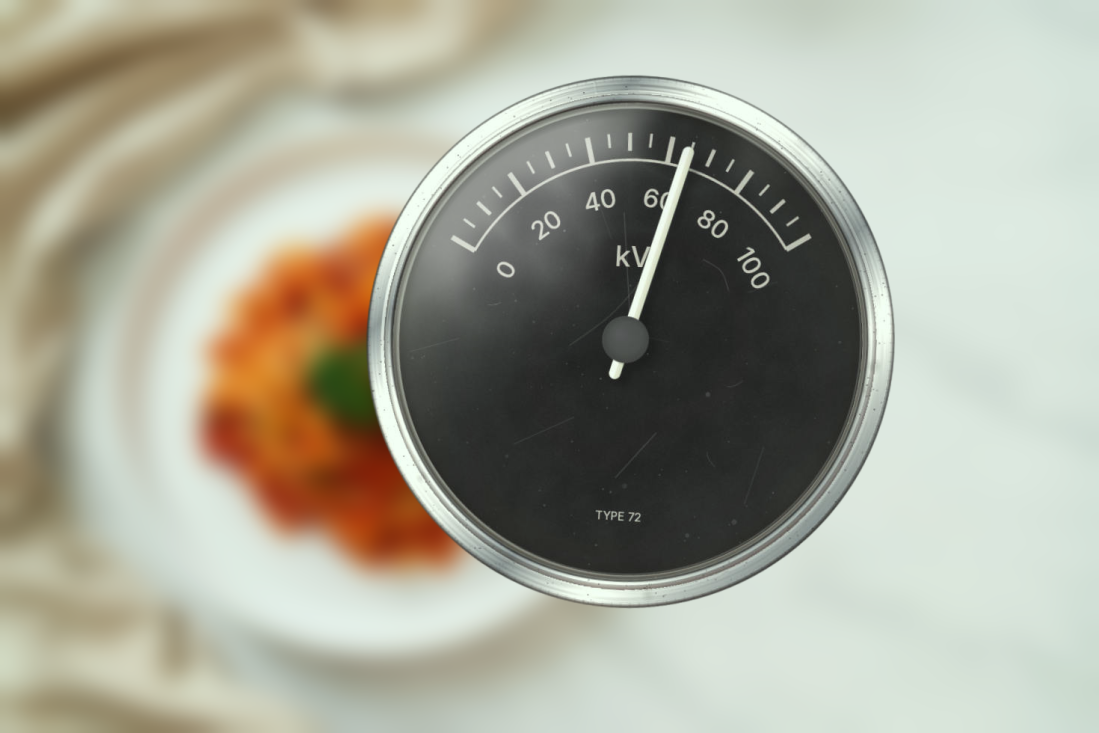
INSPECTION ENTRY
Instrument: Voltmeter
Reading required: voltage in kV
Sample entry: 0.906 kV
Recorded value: 65 kV
